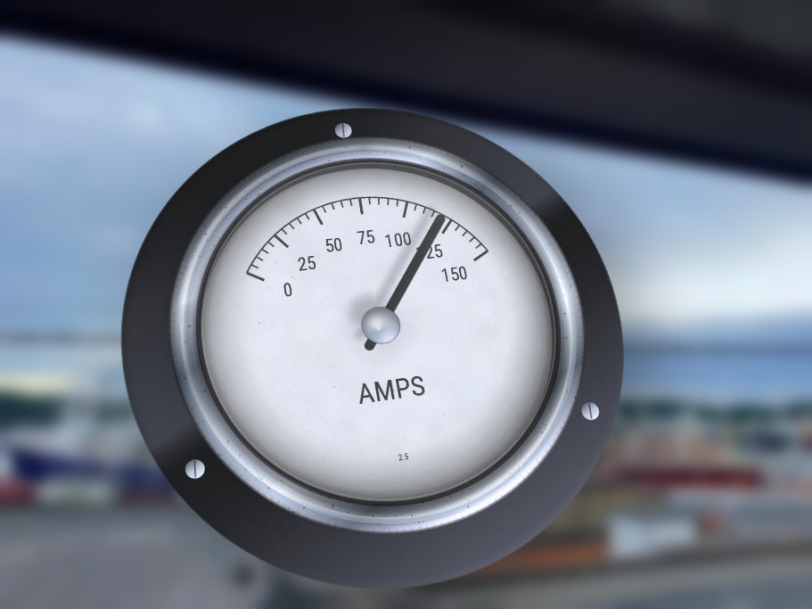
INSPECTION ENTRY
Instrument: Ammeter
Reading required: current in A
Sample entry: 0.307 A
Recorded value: 120 A
